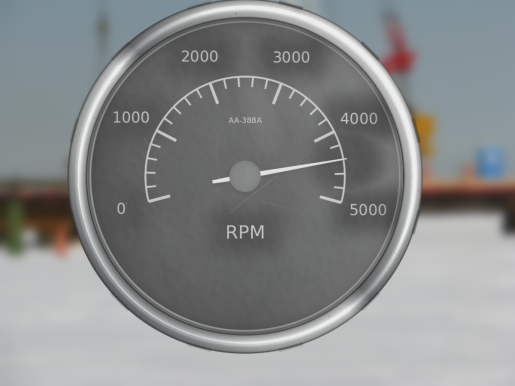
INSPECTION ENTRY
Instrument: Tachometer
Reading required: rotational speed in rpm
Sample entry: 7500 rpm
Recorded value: 4400 rpm
